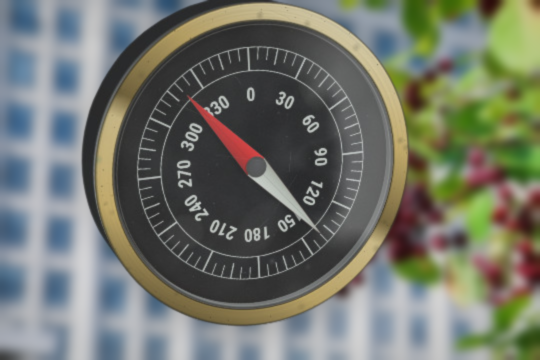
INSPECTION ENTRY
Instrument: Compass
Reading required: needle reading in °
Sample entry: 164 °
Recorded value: 320 °
